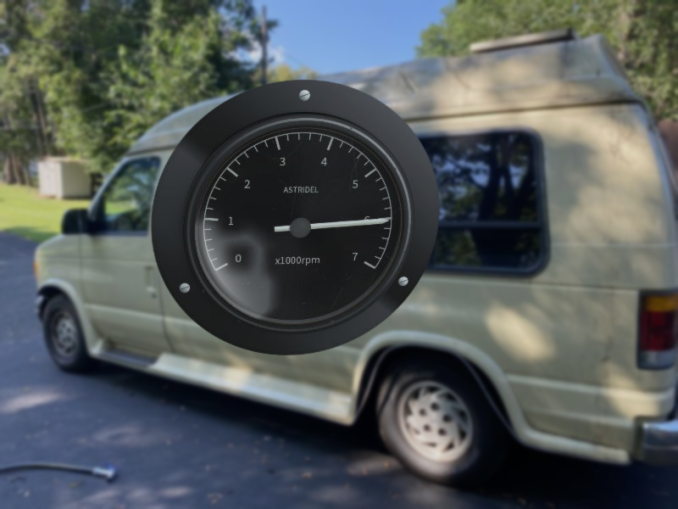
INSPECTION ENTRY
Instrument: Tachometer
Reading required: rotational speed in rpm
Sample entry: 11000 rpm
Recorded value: 6000 rpm
